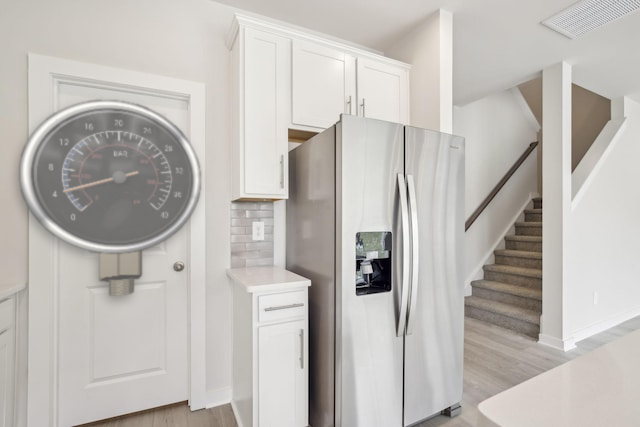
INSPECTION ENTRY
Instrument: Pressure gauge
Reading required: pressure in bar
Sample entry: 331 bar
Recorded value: 4 bar
